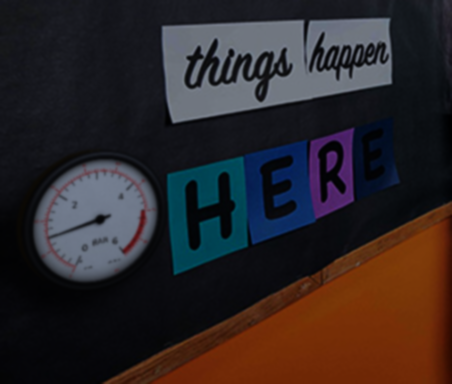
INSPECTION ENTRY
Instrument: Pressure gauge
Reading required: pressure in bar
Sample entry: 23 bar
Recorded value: 1 bar
